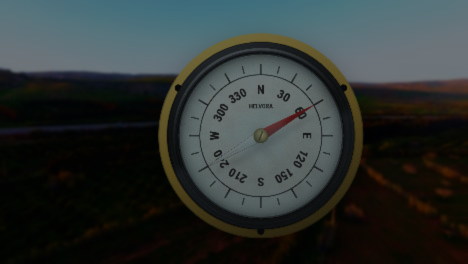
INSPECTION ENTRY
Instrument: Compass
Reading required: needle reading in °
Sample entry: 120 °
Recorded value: 60 °
